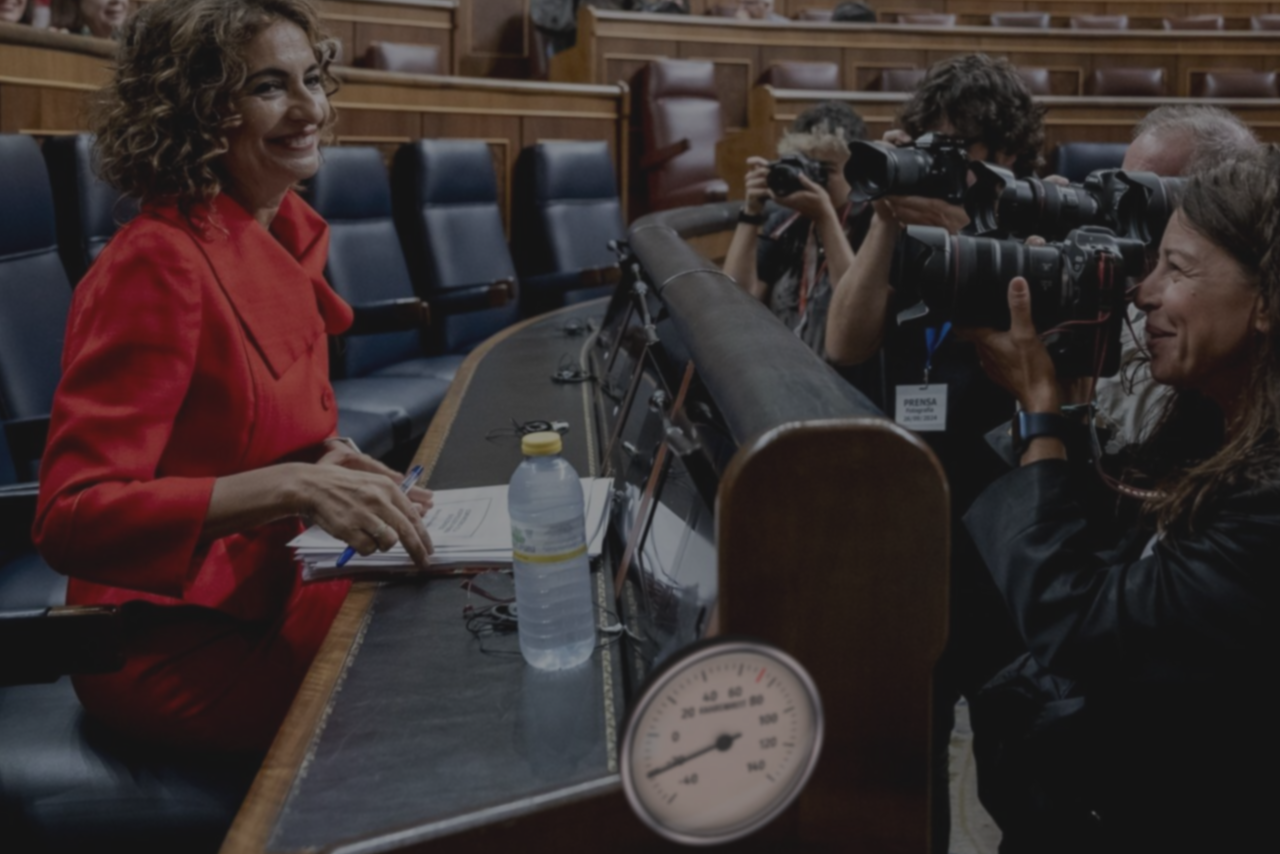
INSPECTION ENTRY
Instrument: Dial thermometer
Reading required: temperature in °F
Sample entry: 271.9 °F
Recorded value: -20 °F
